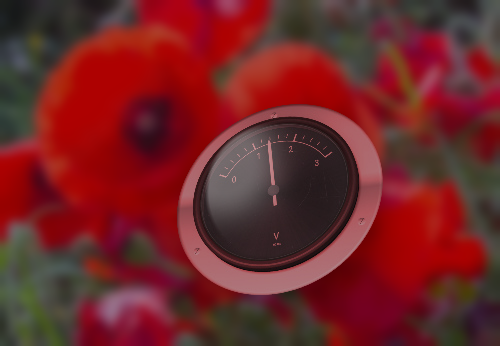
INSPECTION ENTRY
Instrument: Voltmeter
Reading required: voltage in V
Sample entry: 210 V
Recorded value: 1.4 V
